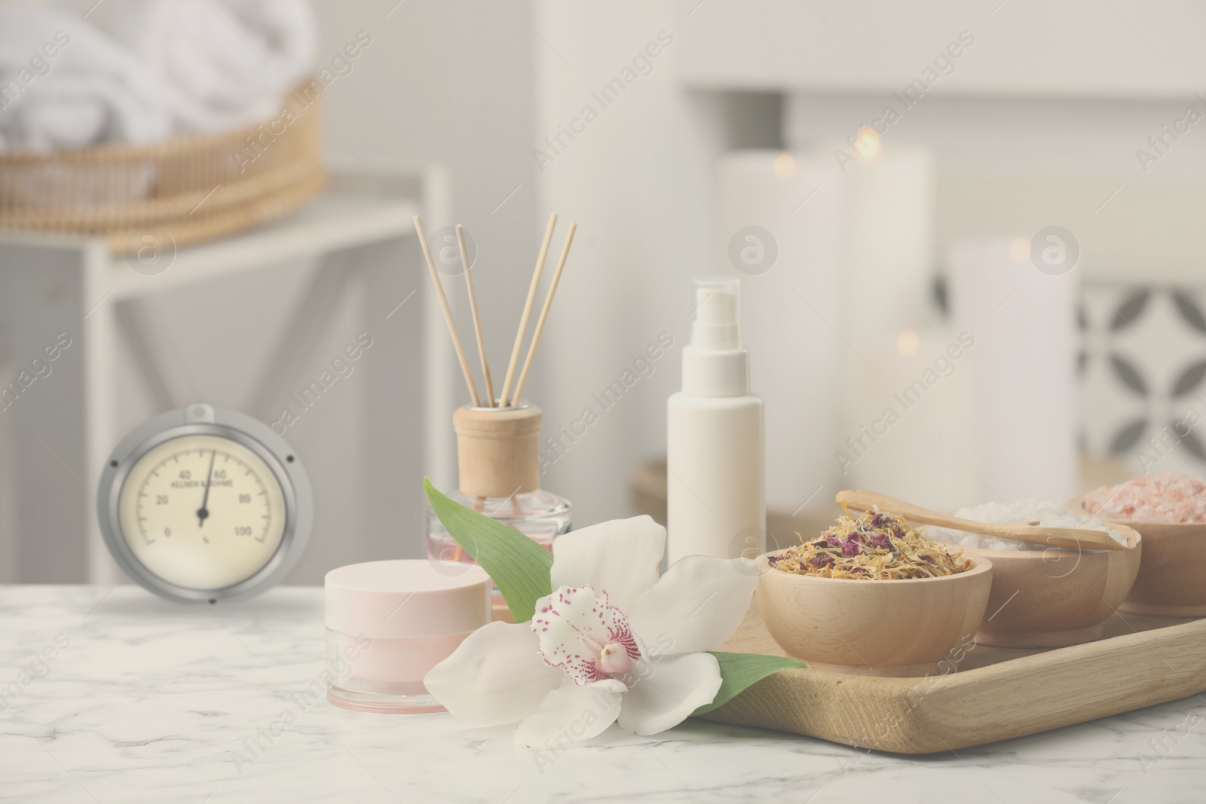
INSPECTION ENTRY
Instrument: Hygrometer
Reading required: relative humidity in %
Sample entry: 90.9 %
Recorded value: 55 %
